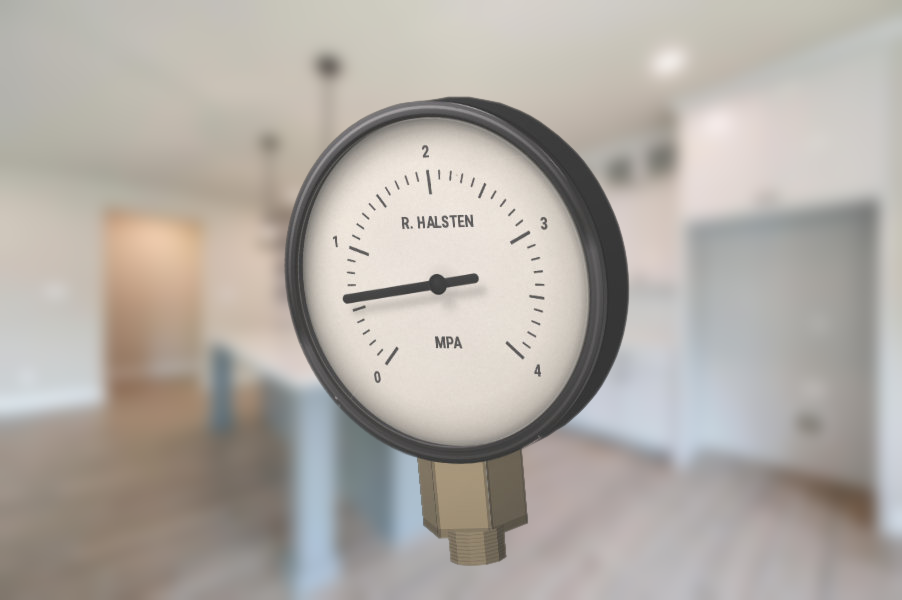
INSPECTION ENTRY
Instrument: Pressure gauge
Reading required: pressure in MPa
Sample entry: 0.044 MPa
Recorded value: 0.6 MPa
